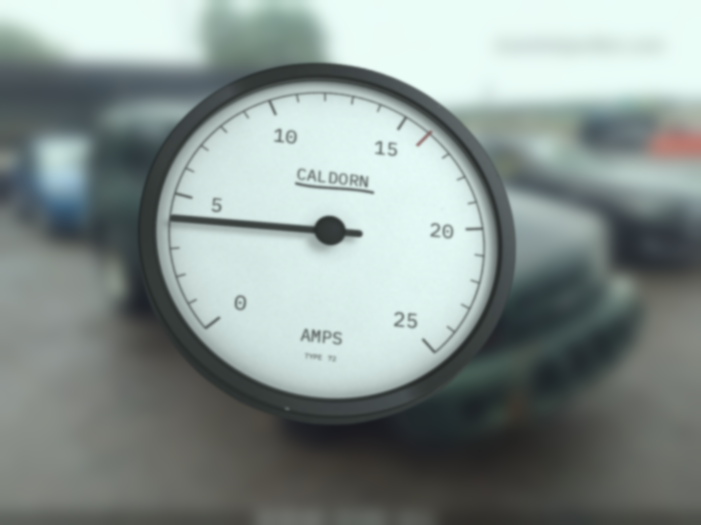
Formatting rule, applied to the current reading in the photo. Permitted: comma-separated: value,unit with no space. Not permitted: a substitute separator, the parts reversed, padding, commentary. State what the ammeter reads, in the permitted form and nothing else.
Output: 4,A
